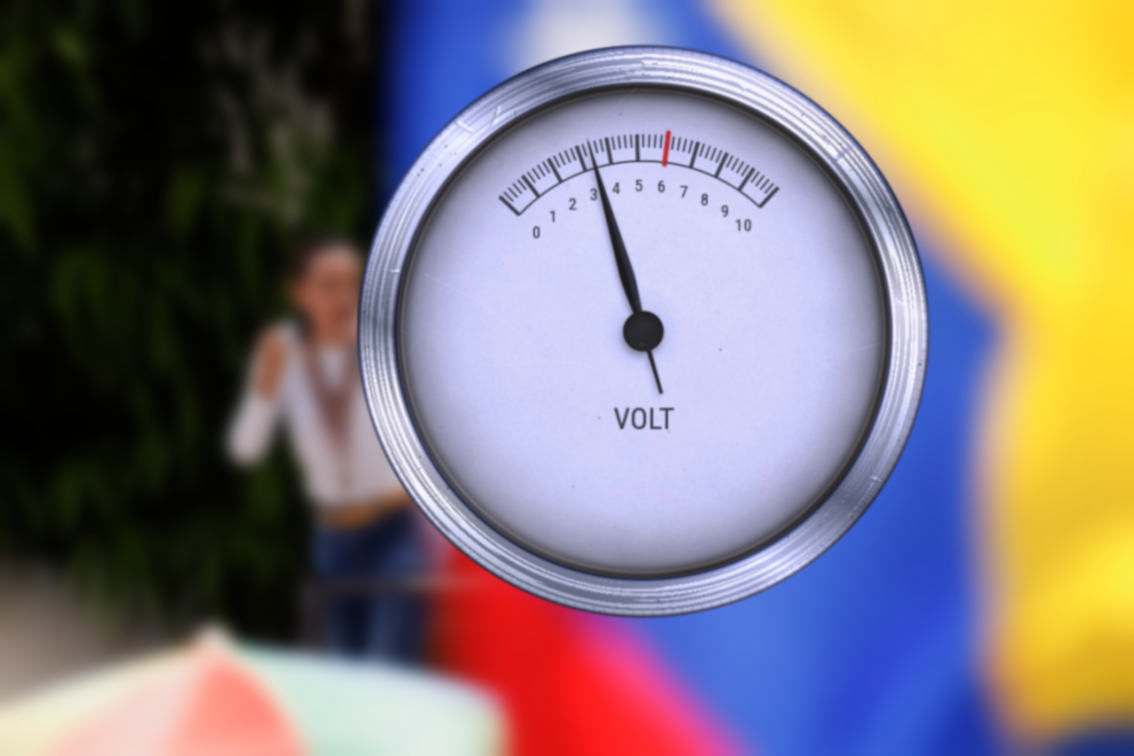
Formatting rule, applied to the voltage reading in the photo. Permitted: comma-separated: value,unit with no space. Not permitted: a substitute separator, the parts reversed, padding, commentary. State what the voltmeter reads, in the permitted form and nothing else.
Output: 3.4,V
